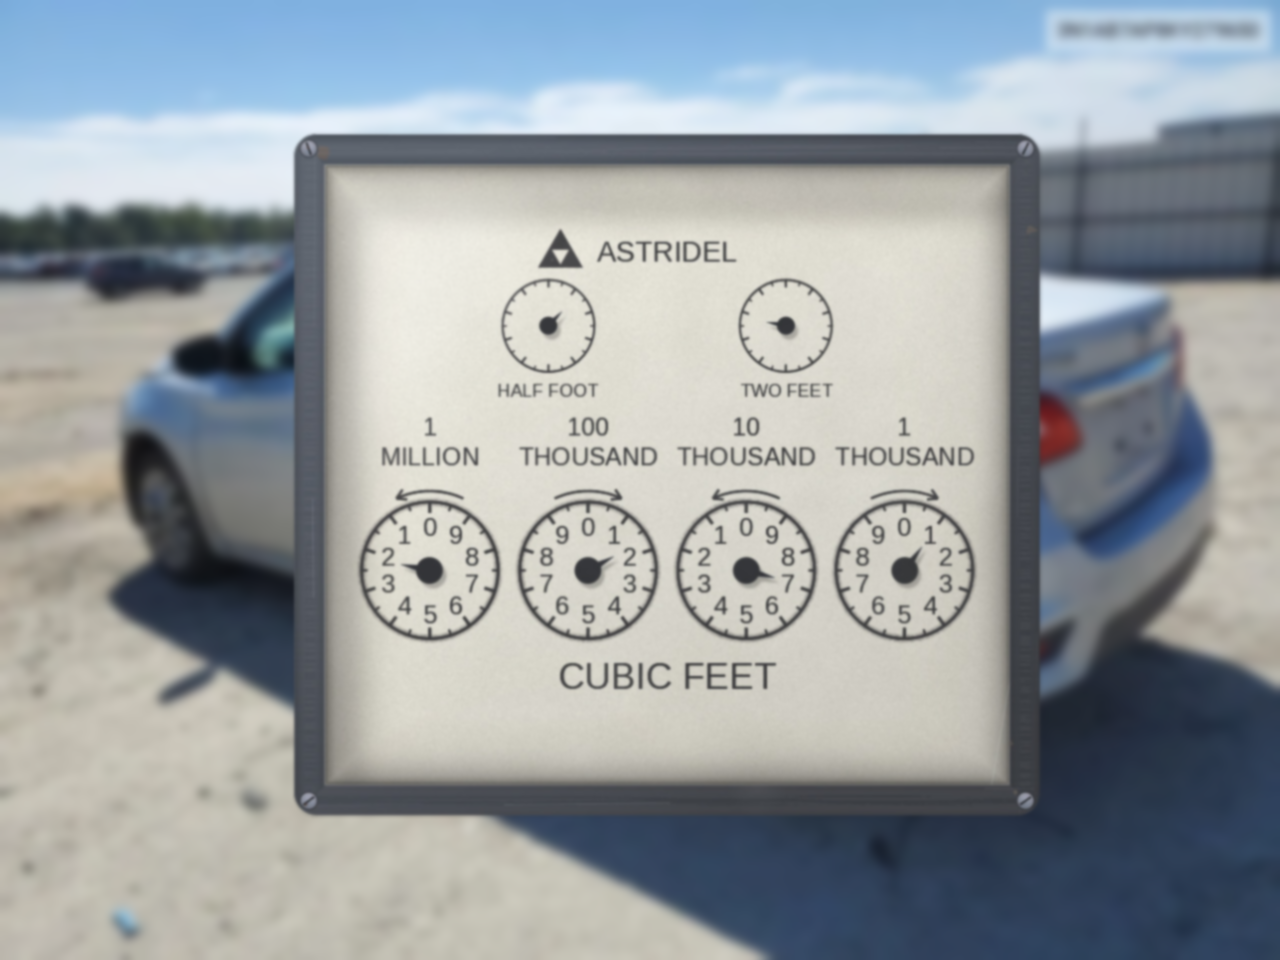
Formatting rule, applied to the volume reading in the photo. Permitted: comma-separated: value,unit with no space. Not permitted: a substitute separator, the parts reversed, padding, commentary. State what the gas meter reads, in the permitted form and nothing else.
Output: 217100,ft³
